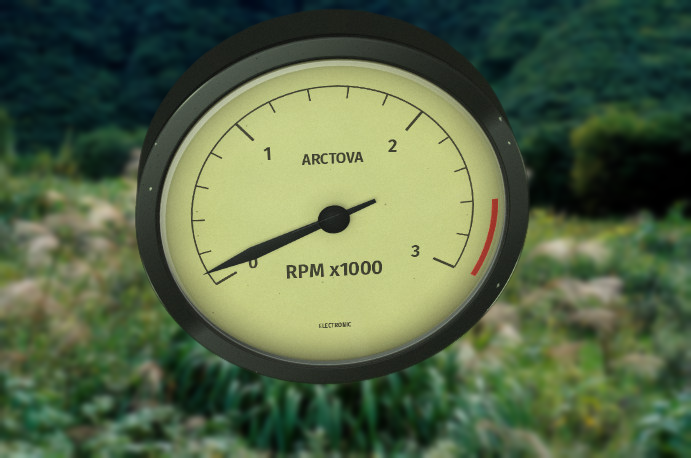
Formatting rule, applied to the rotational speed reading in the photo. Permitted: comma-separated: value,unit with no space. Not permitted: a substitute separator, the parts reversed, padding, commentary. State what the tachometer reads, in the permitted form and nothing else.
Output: 100,rpm
